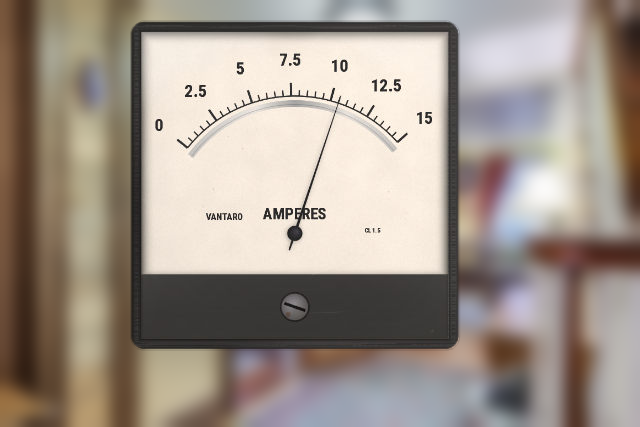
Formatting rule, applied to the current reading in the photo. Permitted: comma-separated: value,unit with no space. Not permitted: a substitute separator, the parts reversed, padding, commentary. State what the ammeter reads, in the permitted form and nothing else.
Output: 10.5,A
